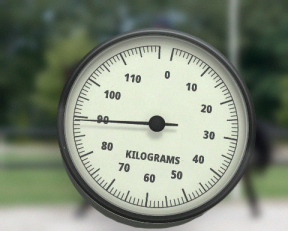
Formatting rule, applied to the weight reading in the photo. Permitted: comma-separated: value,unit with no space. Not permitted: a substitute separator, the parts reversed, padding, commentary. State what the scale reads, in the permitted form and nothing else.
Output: 89,kg
